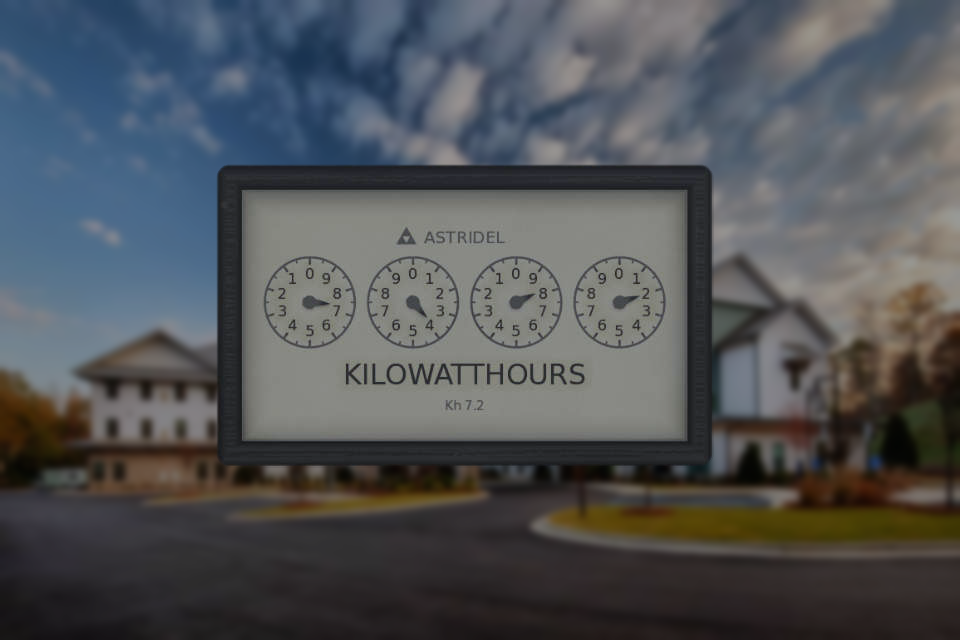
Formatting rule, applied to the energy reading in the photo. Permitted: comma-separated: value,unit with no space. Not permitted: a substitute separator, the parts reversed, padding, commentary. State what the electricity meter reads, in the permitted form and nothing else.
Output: 7382,kWh
